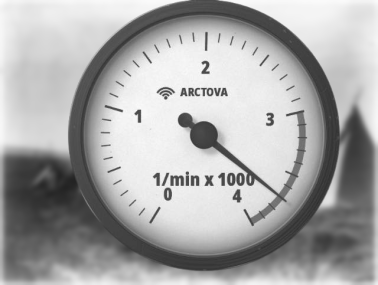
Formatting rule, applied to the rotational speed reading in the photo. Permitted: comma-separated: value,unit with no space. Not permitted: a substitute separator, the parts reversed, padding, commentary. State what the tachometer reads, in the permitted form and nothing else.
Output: 3700,rpm
